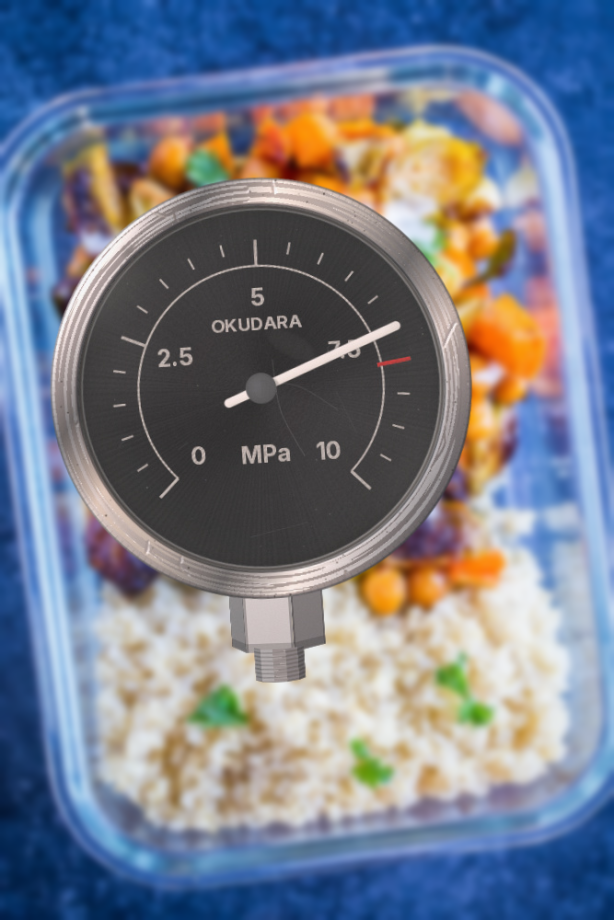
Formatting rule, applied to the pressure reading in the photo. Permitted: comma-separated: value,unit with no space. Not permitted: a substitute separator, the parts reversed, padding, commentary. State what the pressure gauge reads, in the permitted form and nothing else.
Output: 7.5,MPa
